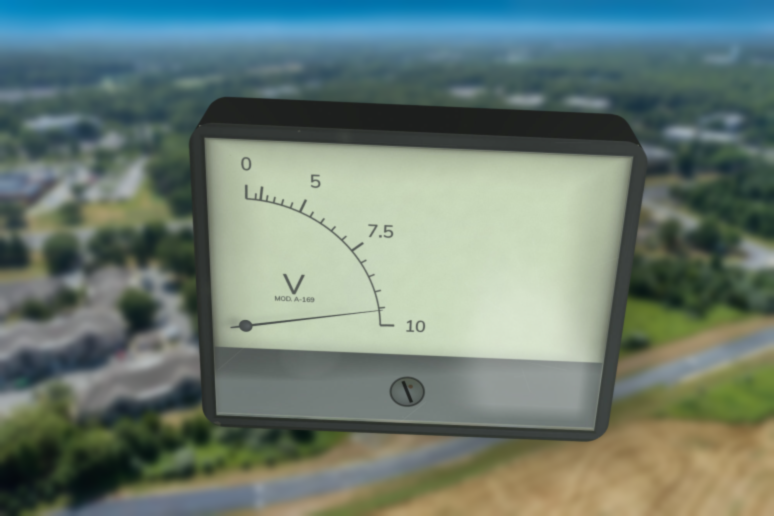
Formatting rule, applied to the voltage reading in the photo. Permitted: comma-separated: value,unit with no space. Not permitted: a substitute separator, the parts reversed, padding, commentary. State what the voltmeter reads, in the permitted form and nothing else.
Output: 9.5,V
